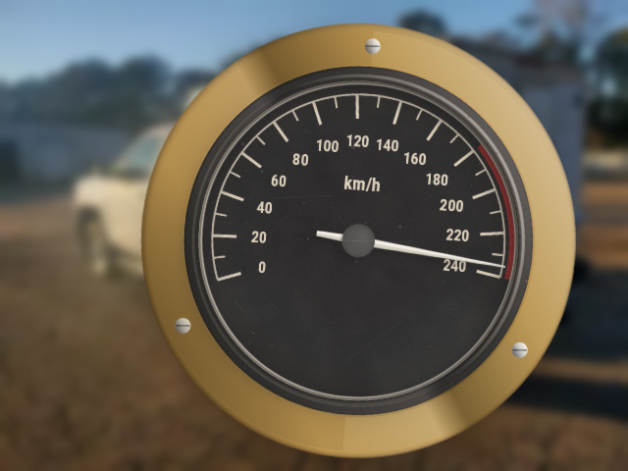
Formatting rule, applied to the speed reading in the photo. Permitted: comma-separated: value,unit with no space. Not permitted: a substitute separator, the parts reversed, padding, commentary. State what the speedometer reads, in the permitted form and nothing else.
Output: 235,km/h
